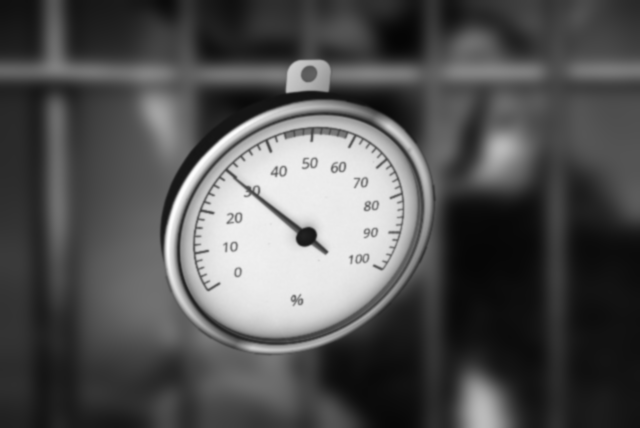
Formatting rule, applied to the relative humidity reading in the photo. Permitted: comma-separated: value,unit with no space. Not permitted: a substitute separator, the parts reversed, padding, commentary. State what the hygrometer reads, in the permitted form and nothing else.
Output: 30,%
